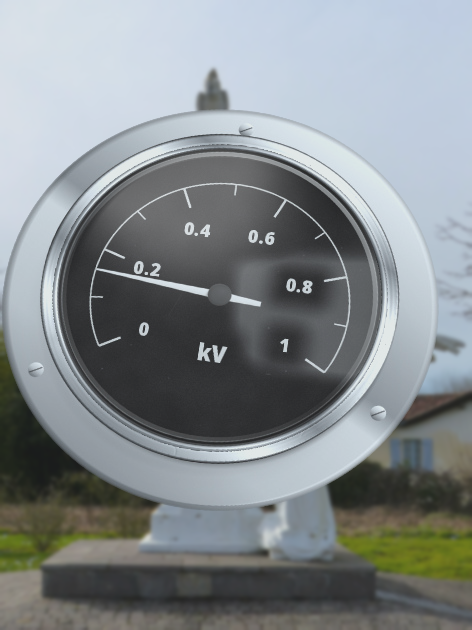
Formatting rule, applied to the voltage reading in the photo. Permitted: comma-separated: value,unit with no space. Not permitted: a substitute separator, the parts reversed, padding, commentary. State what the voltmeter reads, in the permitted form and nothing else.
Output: 0.15,kV
